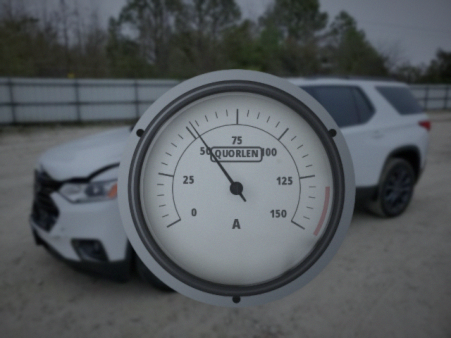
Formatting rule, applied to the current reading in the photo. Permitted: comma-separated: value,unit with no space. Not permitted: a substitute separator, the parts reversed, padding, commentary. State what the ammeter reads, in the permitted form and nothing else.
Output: 52.5,A
